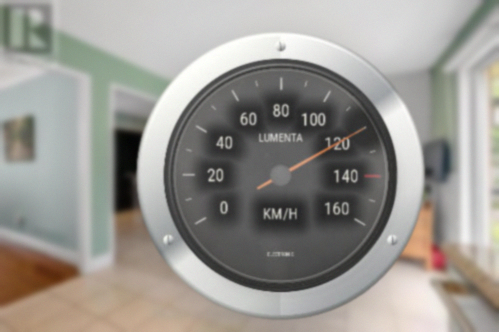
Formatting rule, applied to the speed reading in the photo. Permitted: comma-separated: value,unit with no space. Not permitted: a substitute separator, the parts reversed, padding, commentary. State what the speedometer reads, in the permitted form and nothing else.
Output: 120,km/h
